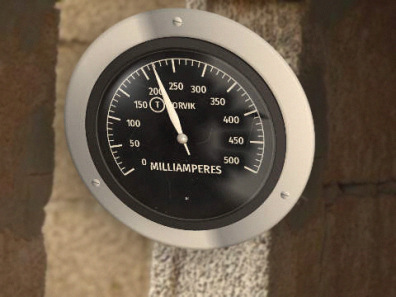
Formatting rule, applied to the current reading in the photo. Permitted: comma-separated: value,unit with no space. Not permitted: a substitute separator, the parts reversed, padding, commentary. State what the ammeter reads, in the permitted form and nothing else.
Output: 220,mA
